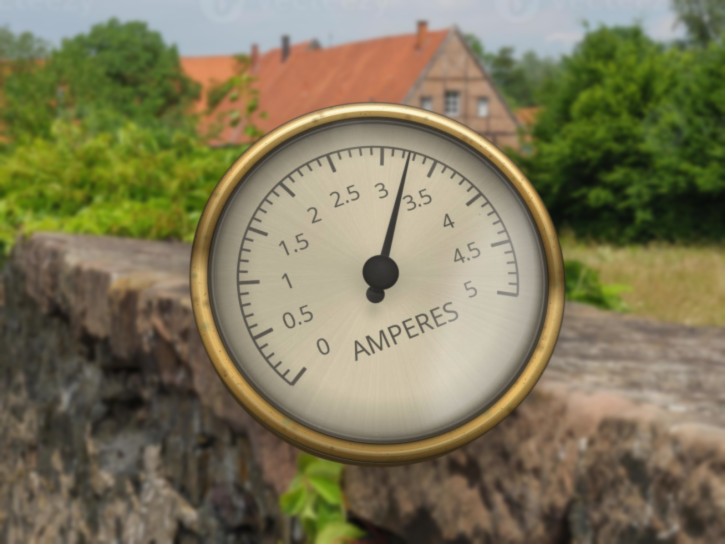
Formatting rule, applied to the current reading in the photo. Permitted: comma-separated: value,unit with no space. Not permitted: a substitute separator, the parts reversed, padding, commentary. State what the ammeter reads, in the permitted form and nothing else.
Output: 3.25,A
